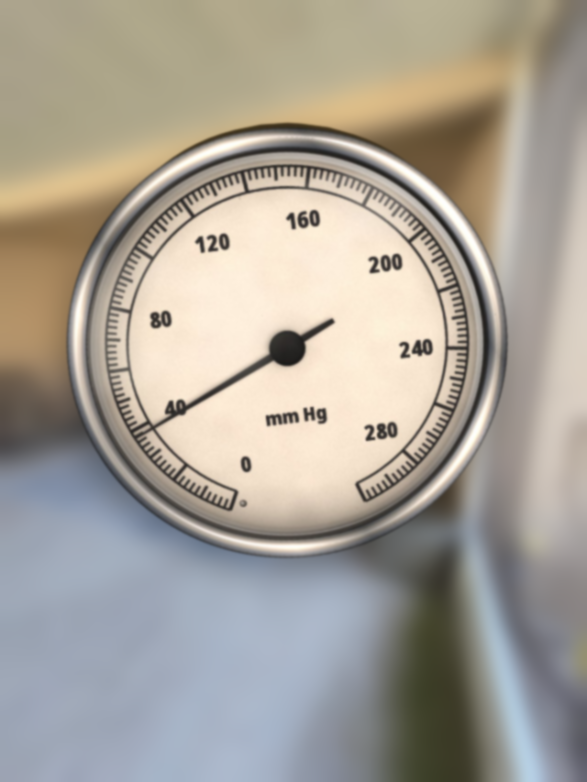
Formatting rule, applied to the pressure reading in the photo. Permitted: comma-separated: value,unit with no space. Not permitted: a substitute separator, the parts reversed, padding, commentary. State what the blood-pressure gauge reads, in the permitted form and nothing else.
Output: 38,mmHg
